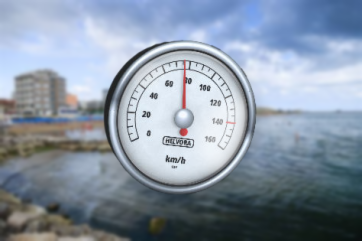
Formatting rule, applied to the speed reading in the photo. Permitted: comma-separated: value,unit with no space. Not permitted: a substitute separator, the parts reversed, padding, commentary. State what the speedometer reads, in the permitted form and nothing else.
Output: 75,km/h
